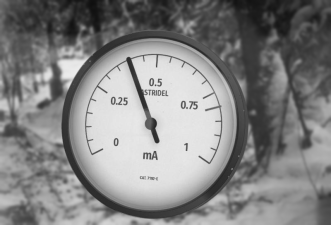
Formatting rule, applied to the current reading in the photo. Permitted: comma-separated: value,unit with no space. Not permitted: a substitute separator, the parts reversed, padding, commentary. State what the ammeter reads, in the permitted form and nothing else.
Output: 0.4,mA
